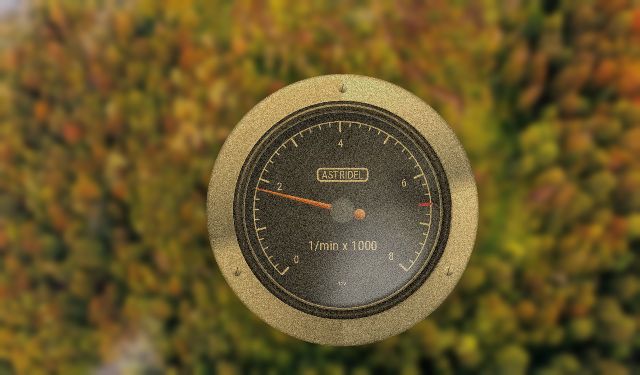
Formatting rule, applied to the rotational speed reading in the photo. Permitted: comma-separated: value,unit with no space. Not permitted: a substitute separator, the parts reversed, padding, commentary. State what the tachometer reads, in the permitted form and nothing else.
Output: 1800,rpm
